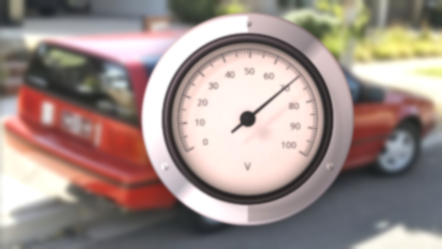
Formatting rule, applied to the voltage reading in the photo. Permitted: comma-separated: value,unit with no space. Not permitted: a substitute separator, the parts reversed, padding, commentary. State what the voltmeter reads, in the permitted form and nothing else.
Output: 70,V
